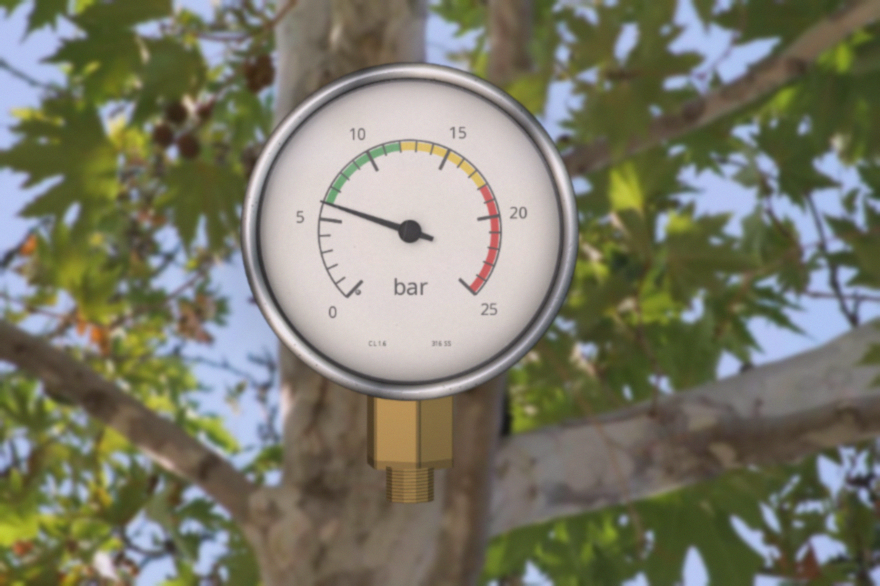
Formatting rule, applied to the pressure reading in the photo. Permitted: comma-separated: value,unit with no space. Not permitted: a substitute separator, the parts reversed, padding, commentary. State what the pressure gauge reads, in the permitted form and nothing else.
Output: 6,bar
